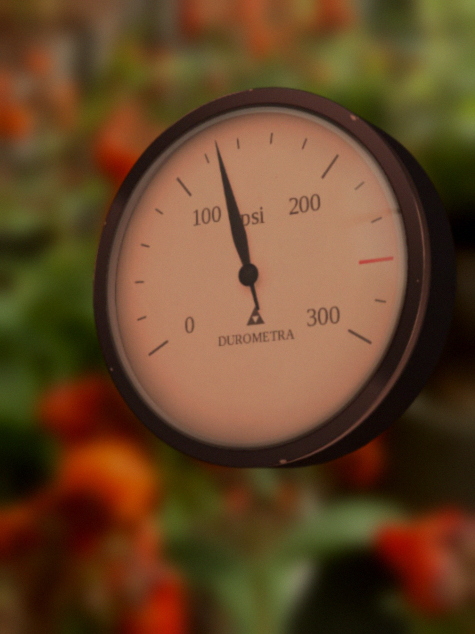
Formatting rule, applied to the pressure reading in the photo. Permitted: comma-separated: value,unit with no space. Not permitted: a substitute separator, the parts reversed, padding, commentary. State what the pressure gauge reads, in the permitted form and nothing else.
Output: 130,psi
